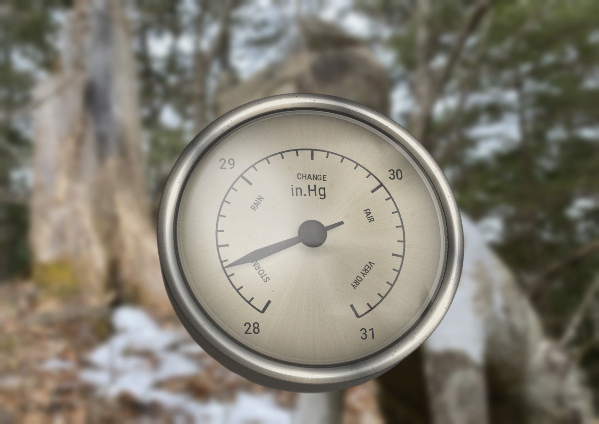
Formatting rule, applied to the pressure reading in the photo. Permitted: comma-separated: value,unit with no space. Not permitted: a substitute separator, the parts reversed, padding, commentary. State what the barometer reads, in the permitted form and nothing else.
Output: 28.35,inHg
